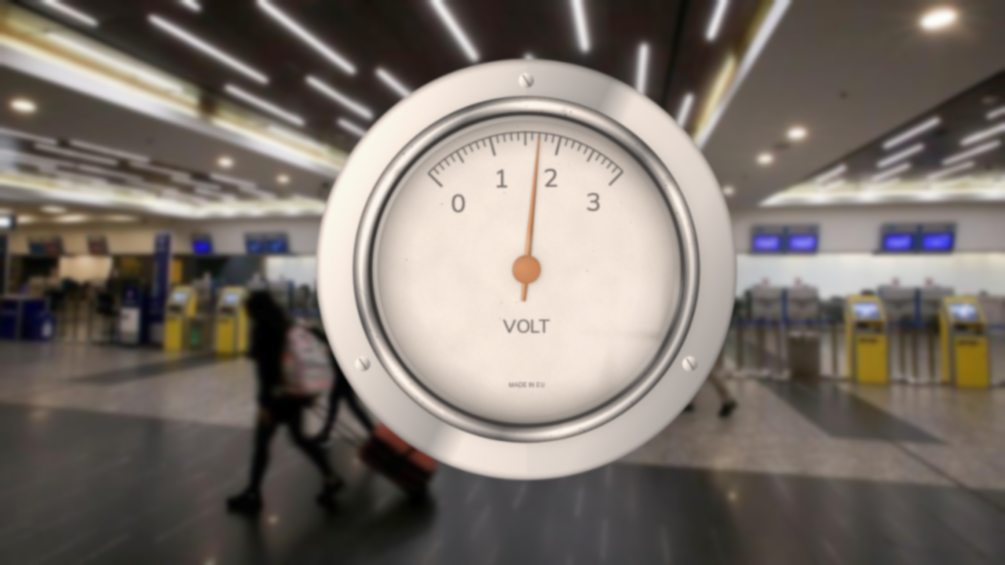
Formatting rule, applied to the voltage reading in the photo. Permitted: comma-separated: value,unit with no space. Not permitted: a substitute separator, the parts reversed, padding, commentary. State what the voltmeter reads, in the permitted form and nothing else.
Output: 1.7,V
